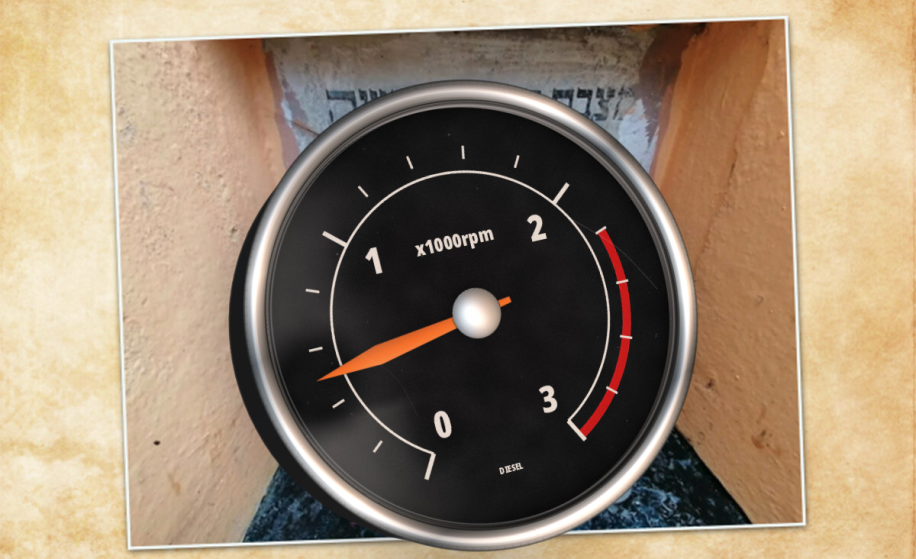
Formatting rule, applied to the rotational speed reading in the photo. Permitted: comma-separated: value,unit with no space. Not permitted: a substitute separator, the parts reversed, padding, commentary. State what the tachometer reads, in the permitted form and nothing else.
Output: 500,rpm
